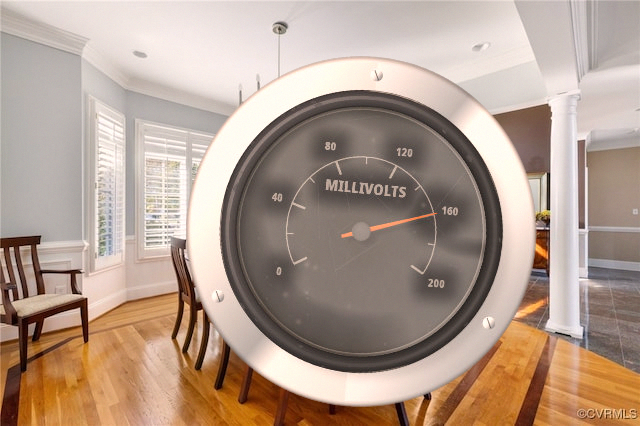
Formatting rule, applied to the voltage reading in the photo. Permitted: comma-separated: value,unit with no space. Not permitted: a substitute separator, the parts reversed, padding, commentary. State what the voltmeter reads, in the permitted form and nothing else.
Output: 160,mV
